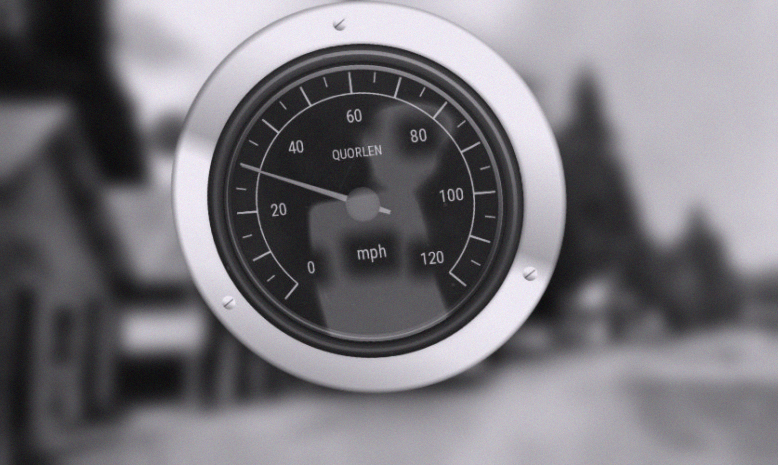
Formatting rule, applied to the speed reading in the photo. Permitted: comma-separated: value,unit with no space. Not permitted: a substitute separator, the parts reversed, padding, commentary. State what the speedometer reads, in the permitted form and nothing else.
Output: 30,mph
